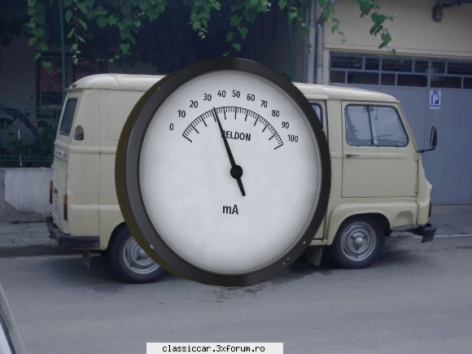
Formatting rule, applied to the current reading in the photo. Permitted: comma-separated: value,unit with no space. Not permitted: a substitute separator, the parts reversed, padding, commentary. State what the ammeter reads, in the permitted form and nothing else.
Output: 30,mA
